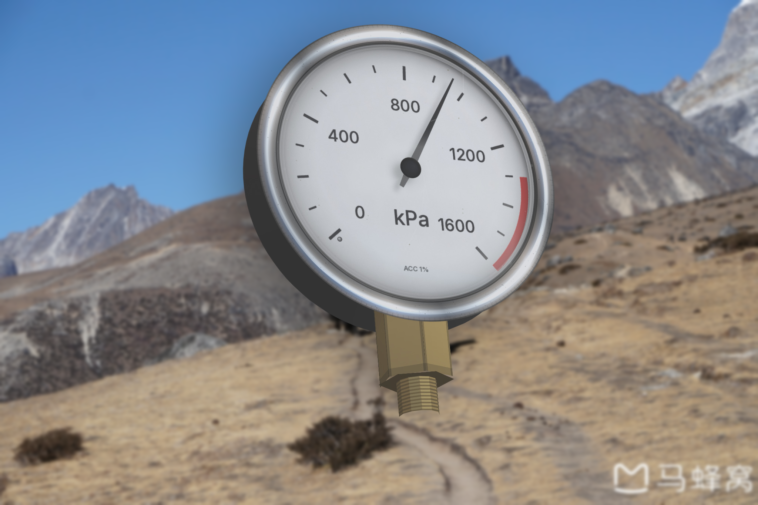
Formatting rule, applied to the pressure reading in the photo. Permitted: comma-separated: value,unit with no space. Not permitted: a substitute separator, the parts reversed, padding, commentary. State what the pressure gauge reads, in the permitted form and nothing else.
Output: 950,kPa
